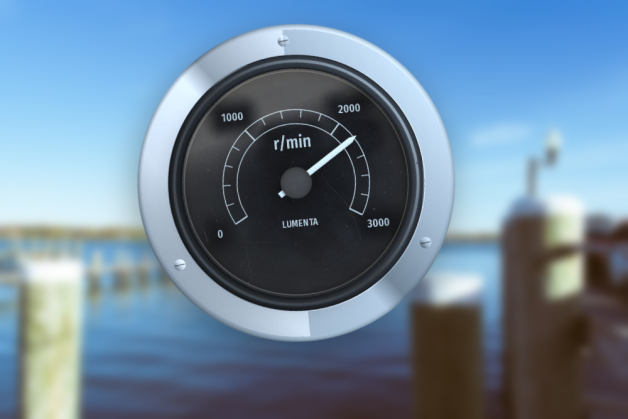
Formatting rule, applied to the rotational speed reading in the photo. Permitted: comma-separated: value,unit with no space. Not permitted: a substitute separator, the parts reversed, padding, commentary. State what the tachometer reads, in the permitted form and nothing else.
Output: 2200,rpm
